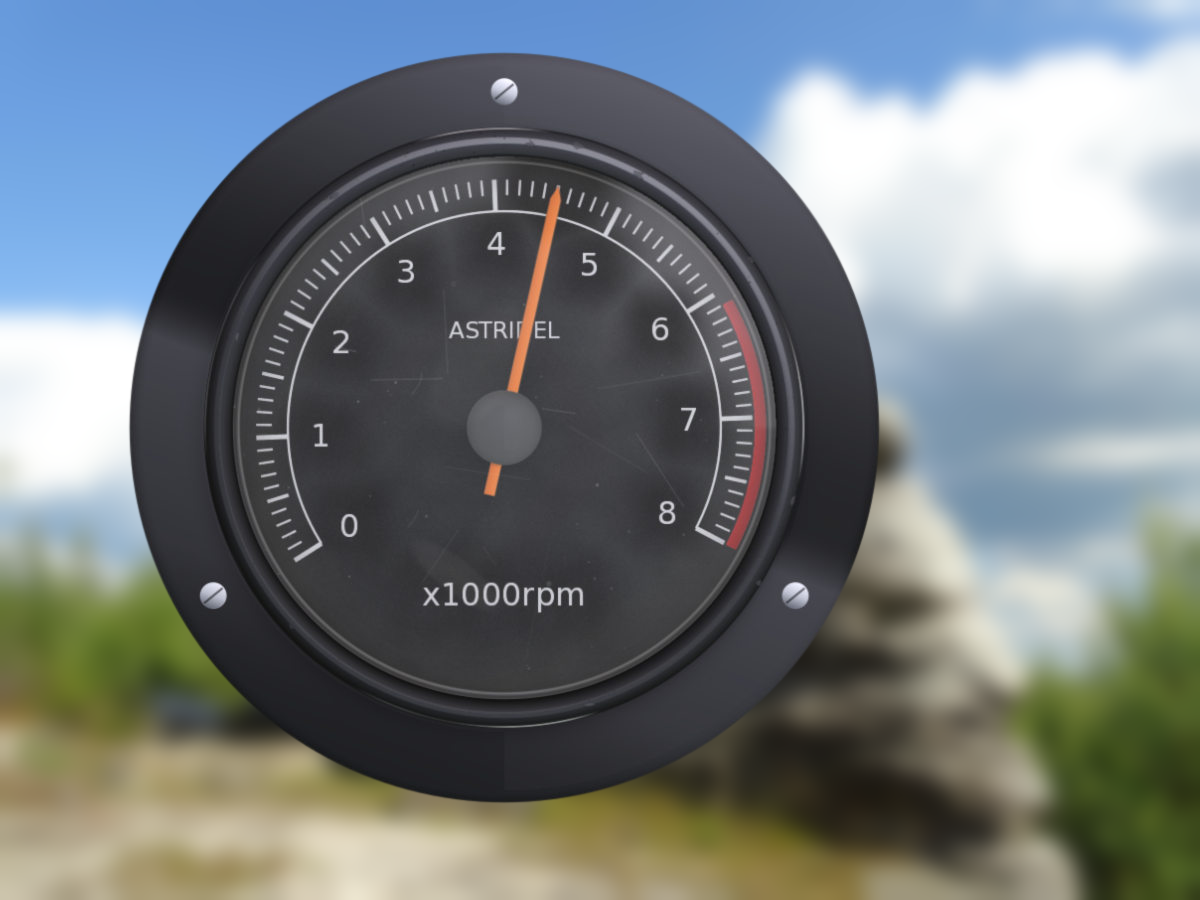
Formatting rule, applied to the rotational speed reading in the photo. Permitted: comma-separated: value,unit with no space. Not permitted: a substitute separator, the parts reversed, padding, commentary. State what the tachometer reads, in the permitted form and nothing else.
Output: 4500,rpm
